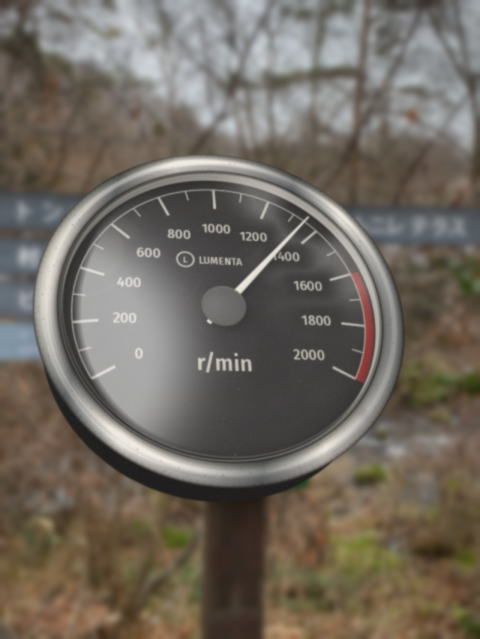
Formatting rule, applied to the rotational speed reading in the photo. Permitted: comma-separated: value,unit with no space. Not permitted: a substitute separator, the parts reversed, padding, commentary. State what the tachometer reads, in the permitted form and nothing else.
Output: 1350,rpm
